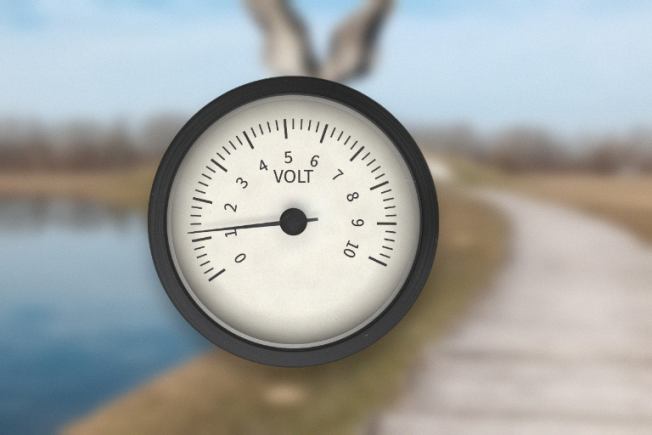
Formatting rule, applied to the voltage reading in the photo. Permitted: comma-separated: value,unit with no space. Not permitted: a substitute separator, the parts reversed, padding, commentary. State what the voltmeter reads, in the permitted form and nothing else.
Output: 1.2,V
